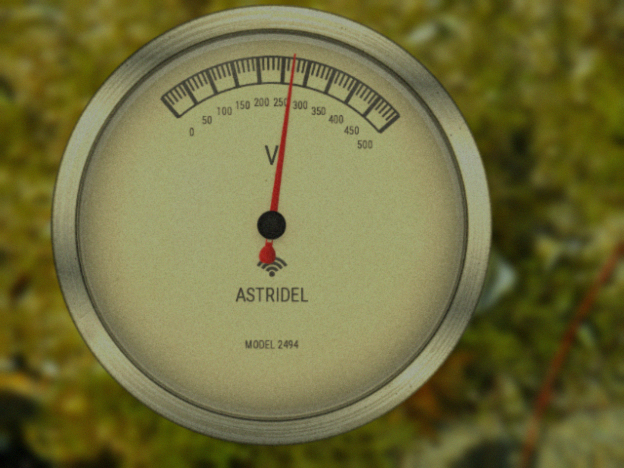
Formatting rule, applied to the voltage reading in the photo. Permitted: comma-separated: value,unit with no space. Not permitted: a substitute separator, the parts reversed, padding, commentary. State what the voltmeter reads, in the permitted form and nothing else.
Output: 270,V
